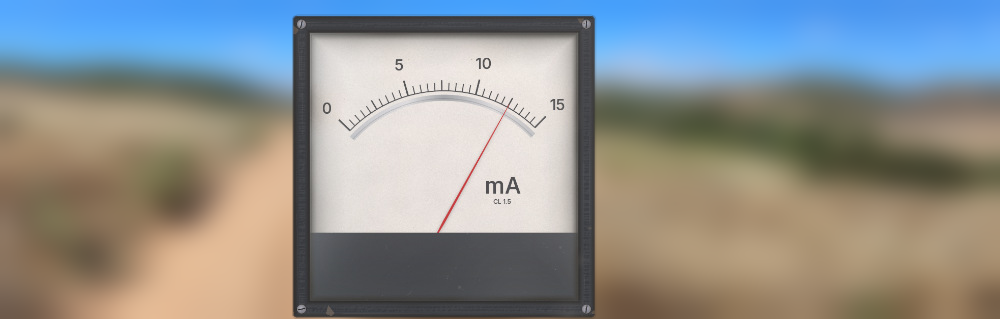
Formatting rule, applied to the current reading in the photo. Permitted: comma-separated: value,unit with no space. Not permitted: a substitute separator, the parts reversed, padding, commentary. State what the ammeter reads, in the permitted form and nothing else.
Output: 12.5,mA
